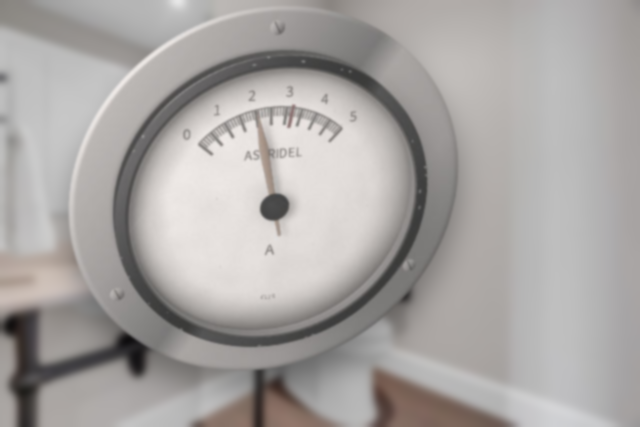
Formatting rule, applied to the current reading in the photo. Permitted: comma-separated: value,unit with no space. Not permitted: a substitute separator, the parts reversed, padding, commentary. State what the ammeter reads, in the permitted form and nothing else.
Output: 2,A
